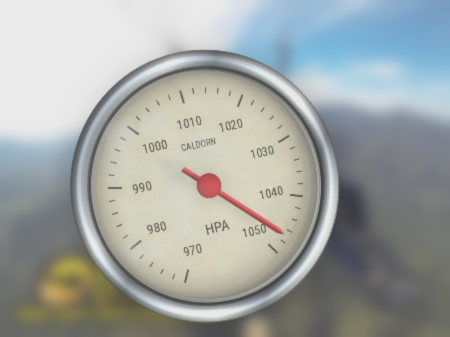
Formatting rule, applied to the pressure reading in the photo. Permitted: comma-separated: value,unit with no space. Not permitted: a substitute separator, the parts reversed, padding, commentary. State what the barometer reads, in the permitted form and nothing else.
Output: 1047,hPa
